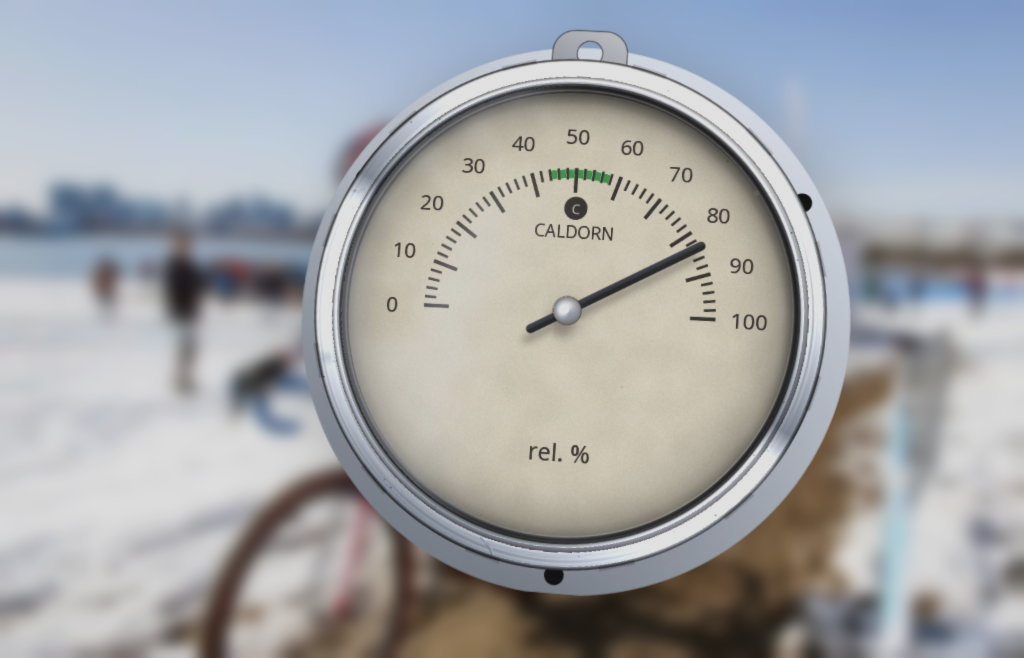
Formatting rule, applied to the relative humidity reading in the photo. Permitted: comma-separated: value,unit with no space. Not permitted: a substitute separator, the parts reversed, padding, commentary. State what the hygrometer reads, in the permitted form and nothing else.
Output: 84,%
